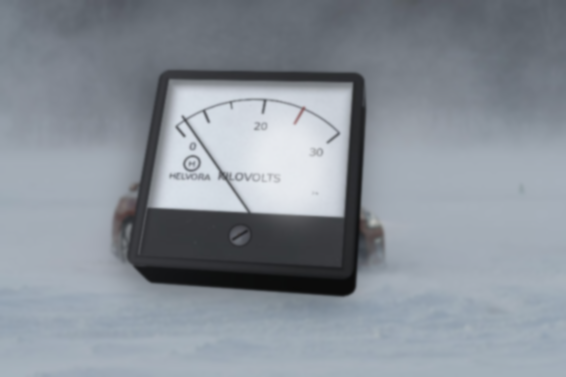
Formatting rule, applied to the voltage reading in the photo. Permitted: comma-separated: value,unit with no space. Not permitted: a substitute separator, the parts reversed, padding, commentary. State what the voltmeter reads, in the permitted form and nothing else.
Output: 5,kV
